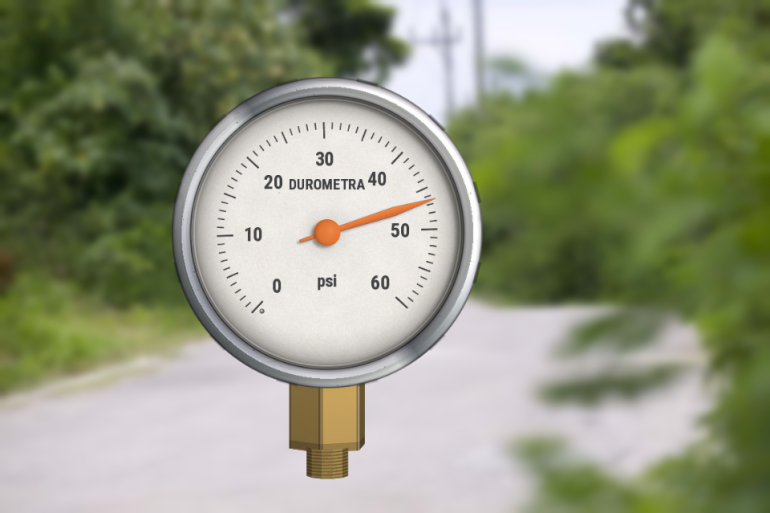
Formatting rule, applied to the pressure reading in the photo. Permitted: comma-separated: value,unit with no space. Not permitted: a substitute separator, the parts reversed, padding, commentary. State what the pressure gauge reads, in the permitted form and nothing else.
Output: 46.5,psi
